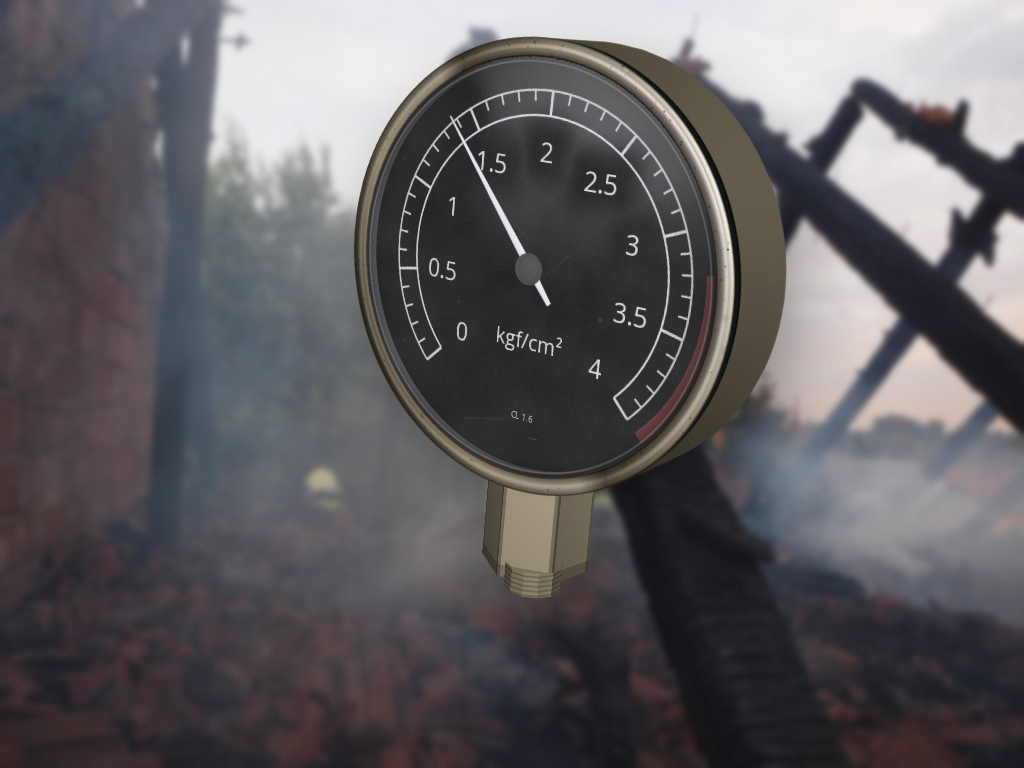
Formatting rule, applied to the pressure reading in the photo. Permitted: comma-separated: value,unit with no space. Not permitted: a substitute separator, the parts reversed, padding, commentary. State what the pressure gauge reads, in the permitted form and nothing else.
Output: 1.4,kg/cm²
